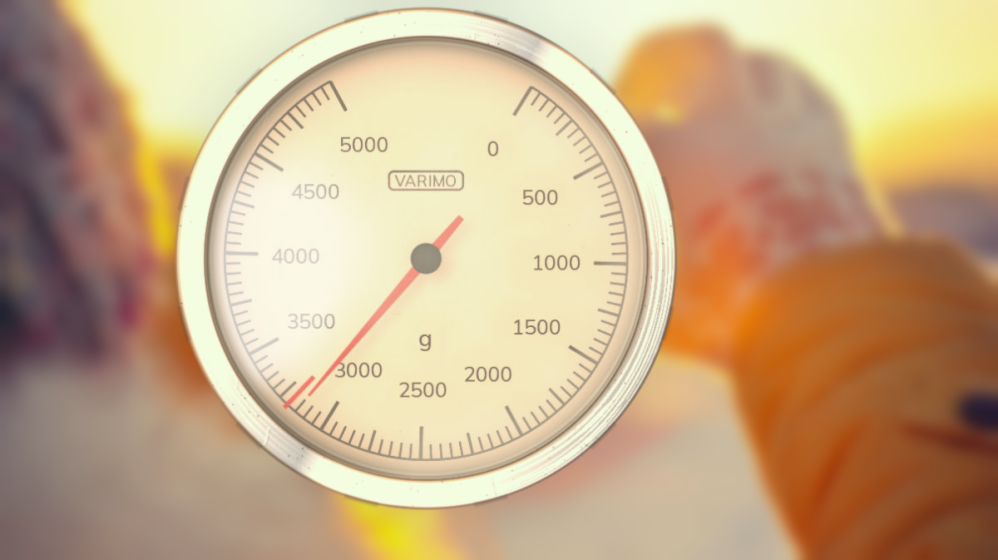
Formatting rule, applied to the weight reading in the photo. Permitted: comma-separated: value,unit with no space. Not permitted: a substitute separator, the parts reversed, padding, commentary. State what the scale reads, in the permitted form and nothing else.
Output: 3150,g
